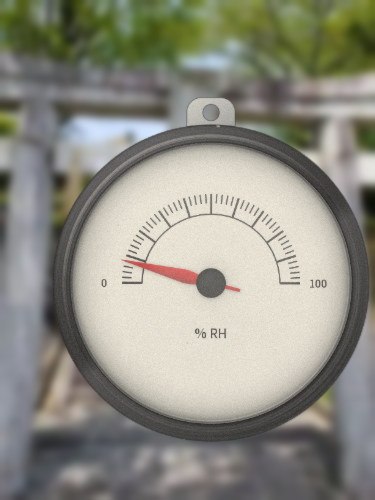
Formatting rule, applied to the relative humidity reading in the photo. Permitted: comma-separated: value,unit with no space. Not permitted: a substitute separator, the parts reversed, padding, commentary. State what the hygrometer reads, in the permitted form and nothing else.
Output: 8,%
